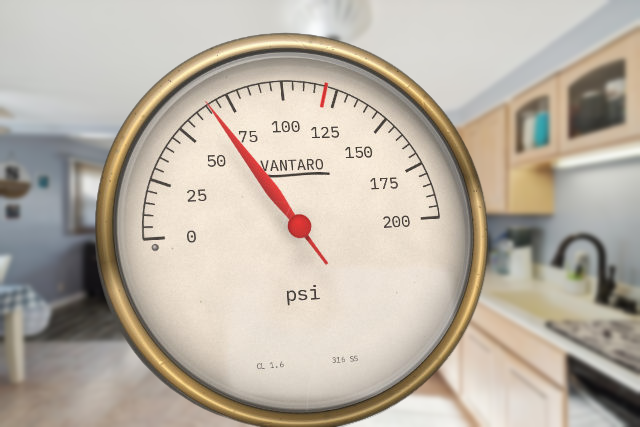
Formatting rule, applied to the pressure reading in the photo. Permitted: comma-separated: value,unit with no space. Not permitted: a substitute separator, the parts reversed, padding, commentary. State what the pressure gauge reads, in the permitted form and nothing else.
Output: 65,psi
